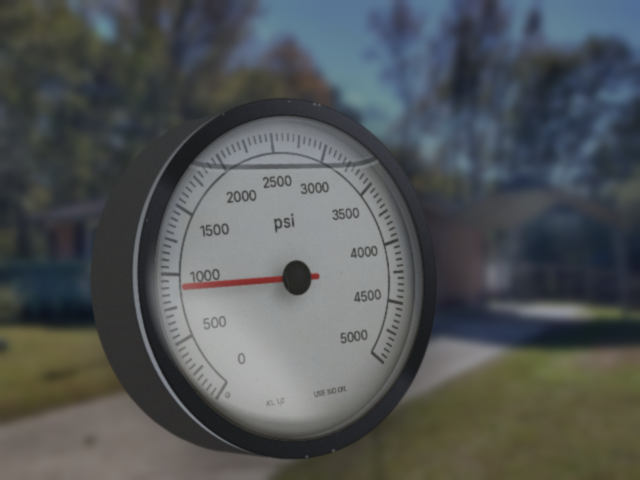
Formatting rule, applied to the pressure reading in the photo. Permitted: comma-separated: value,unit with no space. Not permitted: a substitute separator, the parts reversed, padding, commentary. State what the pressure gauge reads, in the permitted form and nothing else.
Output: 900,psi
